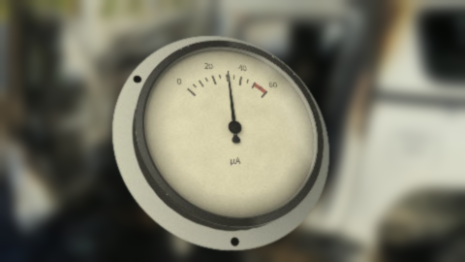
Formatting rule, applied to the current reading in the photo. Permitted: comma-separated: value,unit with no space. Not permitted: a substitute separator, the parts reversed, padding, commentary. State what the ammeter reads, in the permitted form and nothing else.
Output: 30,µA
